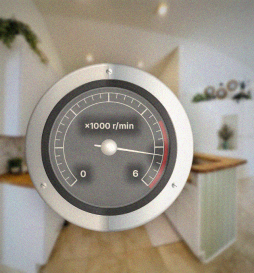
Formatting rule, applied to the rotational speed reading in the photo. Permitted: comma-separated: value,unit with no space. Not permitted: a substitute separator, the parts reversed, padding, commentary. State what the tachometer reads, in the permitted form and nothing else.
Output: 5200,rpm
